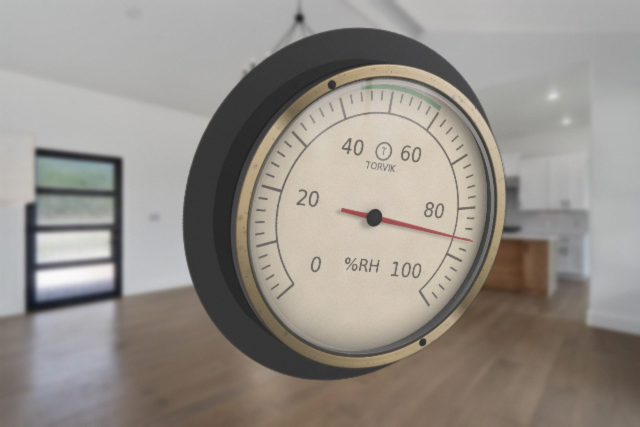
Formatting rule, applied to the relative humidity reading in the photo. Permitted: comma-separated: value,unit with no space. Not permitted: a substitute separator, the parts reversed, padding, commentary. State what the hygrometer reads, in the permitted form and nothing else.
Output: 86,%
